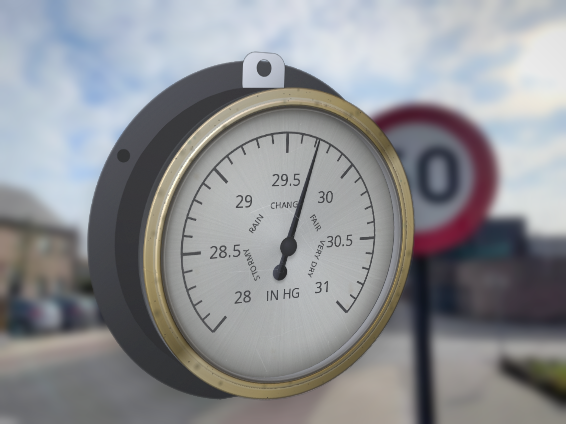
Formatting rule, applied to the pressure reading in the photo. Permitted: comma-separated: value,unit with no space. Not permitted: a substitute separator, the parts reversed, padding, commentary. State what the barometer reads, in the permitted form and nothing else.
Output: 29.7,inHg
